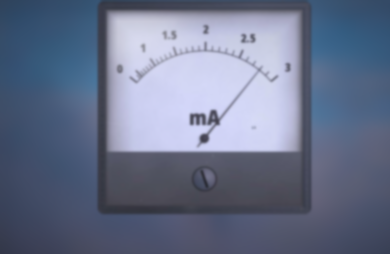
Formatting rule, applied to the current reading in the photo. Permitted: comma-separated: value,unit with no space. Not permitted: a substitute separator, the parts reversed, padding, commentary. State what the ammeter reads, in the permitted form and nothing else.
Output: 2.8,mA
